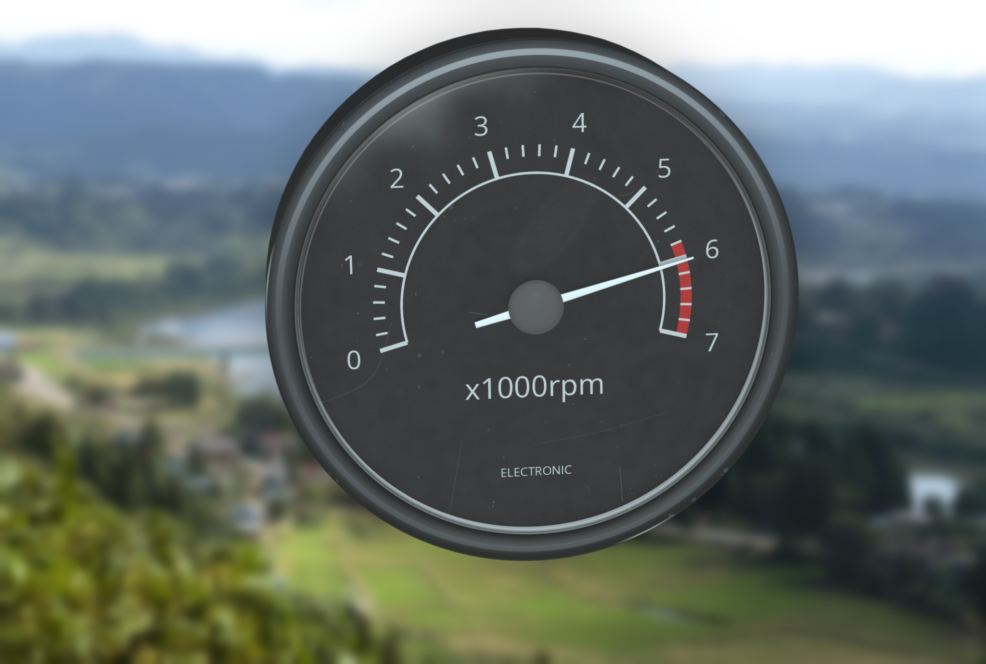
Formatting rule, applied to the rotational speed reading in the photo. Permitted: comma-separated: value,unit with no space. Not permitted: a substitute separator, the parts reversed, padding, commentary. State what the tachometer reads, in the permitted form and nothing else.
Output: 6000,rpm
